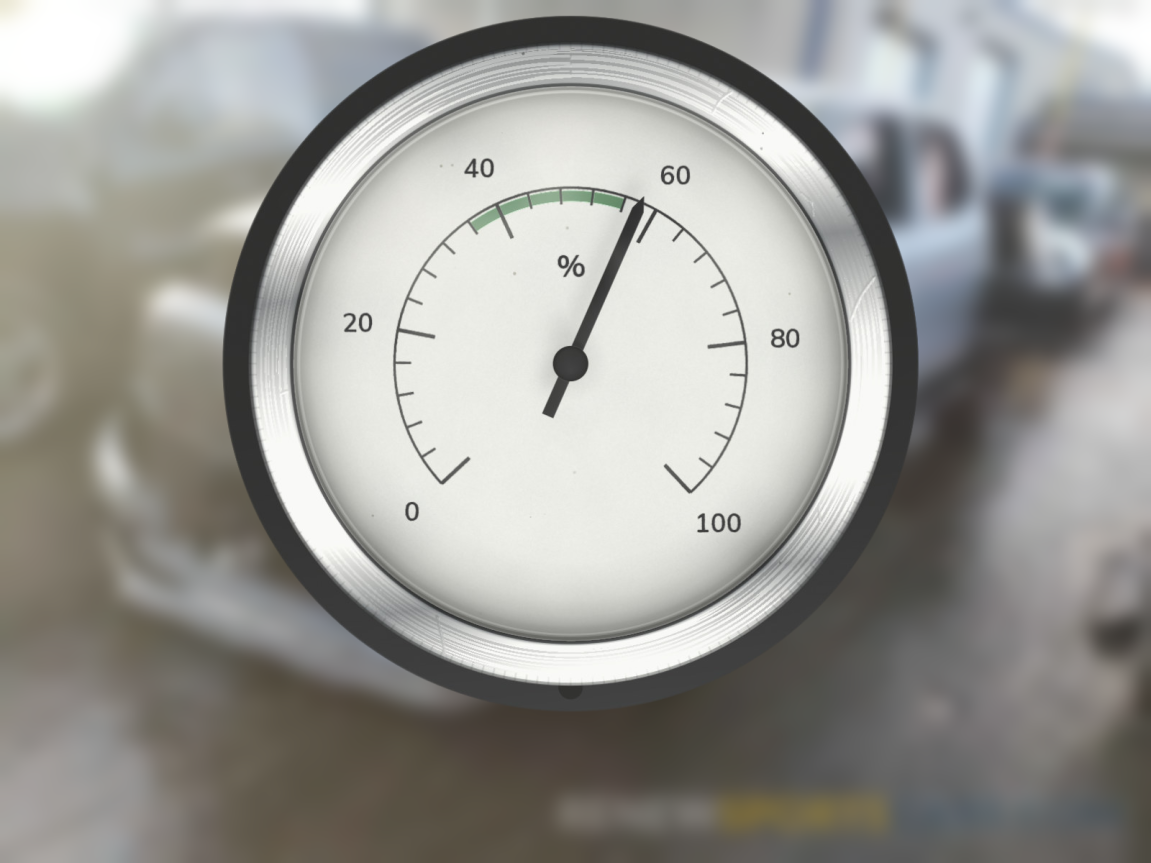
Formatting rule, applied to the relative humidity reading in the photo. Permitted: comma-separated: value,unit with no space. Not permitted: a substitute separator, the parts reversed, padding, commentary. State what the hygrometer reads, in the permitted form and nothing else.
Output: 58,%
